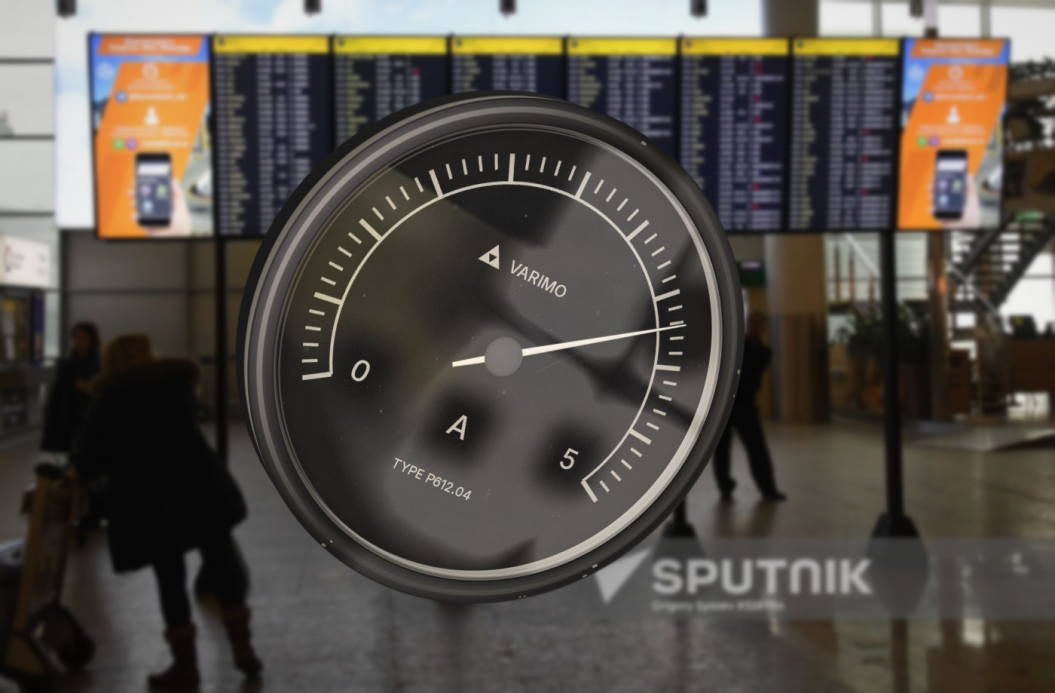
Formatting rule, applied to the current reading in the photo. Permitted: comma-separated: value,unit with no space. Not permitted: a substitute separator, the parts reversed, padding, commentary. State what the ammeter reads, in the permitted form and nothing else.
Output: 3.7,A
